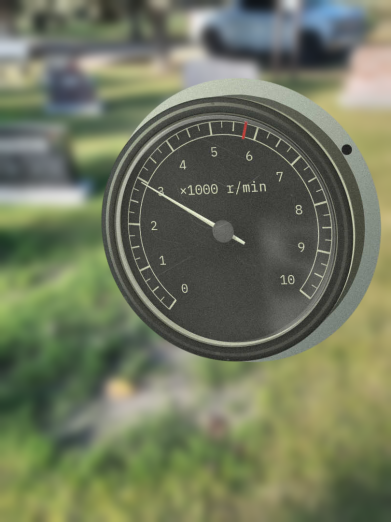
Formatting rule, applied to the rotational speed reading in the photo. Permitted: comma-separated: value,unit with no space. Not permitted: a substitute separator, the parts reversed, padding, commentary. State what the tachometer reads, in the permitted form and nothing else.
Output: 3000,rpm
